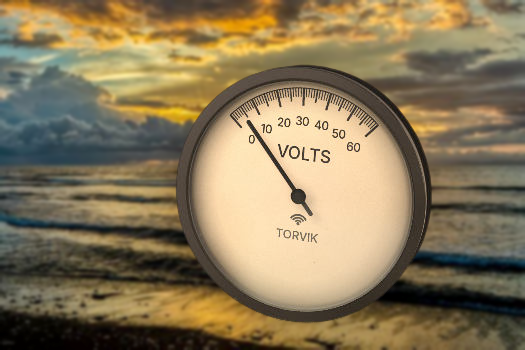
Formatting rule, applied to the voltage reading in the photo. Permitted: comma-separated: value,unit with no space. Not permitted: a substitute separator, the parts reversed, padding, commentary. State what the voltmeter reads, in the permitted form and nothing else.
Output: 5,V
